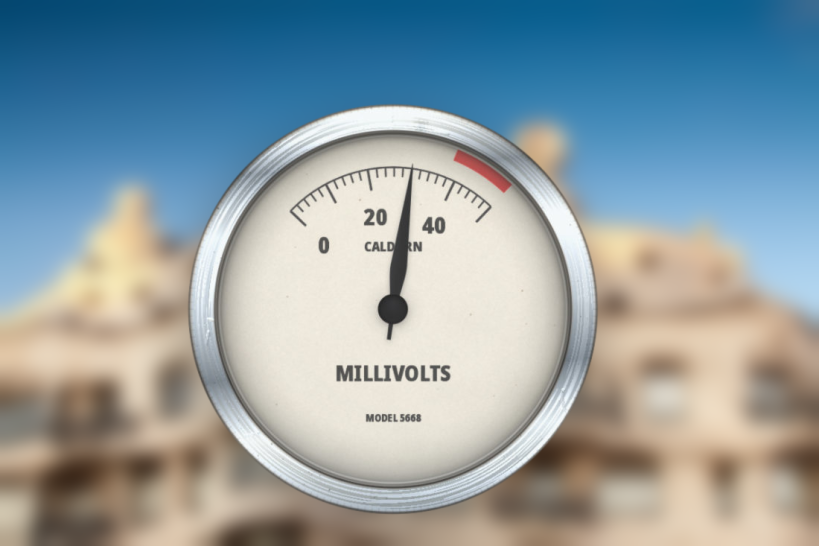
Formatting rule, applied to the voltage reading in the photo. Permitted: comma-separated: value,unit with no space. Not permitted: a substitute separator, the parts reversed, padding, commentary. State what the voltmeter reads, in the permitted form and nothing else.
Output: 30,mV
